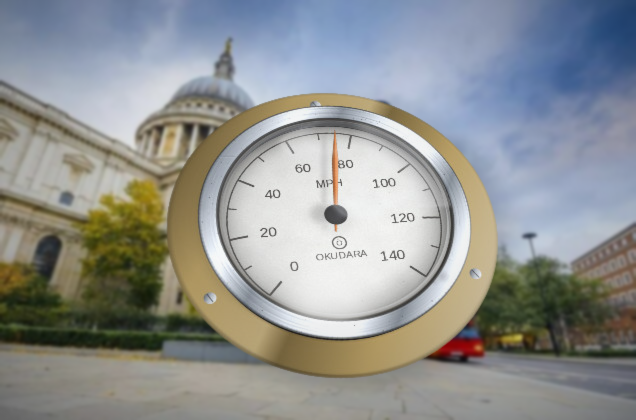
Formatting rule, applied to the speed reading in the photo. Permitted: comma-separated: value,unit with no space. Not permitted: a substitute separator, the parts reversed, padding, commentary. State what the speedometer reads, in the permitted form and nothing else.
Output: 75,mph
